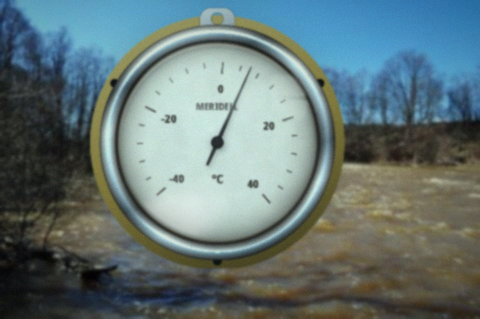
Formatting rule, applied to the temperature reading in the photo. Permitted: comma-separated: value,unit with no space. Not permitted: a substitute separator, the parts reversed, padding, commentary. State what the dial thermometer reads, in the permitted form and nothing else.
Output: 6,°C
